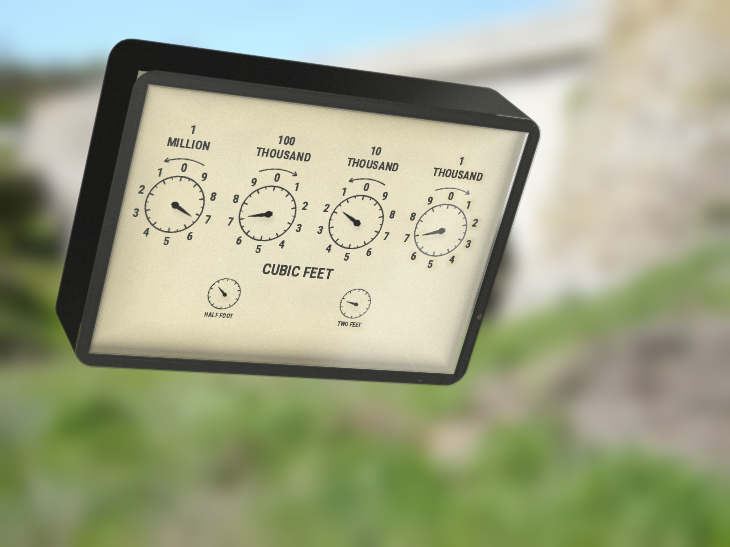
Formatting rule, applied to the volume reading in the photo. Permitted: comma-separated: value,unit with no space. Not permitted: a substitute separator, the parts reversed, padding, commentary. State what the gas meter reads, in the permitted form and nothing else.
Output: 671700,ft³
